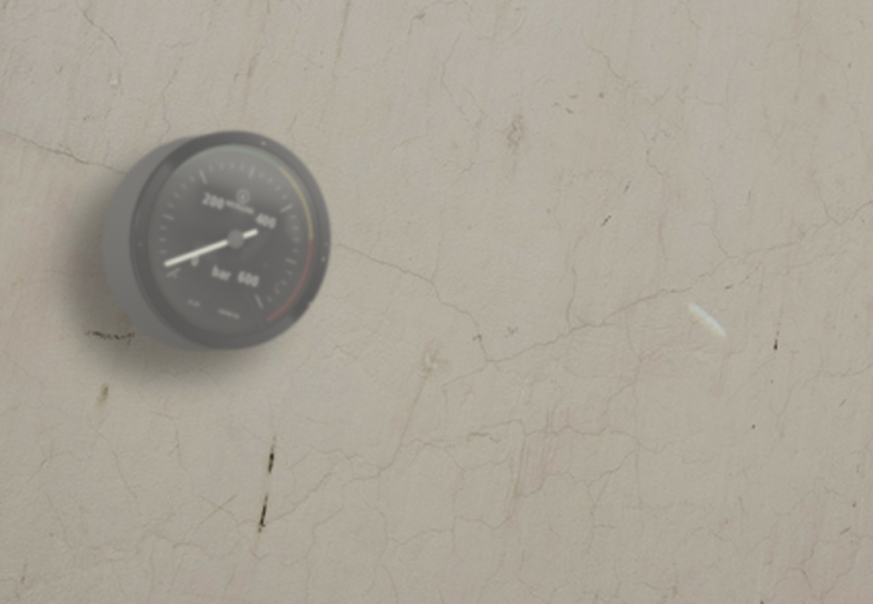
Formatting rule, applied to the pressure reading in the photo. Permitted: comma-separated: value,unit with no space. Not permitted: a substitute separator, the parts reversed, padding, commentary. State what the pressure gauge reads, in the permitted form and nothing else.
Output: 20,bar
